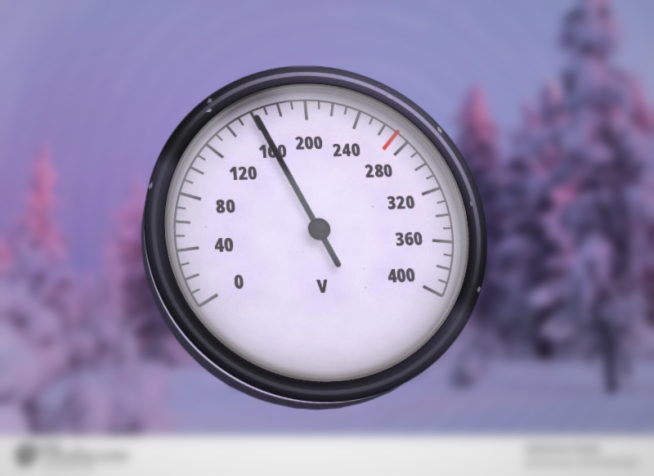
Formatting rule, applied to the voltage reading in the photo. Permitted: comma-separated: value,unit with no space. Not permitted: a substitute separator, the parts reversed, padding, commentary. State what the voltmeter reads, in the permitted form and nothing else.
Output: 160,V
